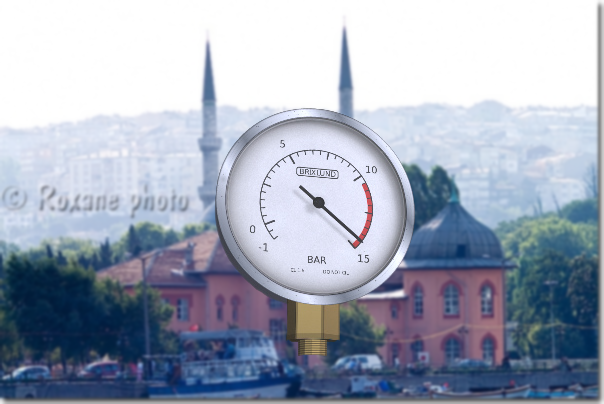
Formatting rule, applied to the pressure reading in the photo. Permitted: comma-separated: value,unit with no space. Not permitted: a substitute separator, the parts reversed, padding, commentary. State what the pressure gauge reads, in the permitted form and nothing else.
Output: 14.5,bar
